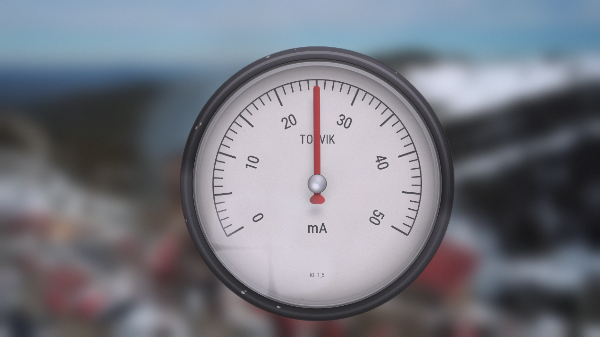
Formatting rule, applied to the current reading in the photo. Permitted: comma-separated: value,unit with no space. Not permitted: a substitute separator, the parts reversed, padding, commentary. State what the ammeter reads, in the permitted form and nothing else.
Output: 25,mA
